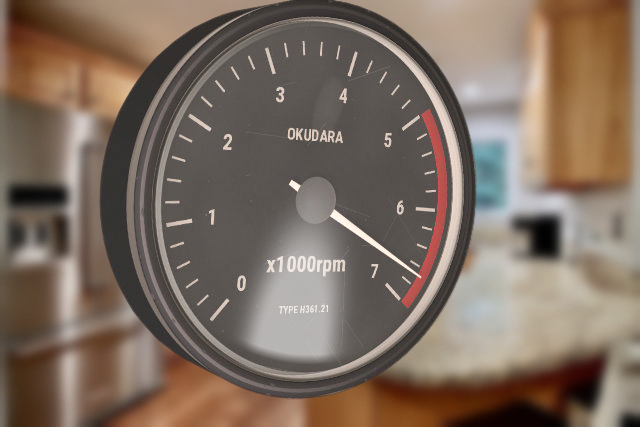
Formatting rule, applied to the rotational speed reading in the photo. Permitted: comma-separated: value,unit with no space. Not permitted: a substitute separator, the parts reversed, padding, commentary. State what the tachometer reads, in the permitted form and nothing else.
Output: 6700,rpm
